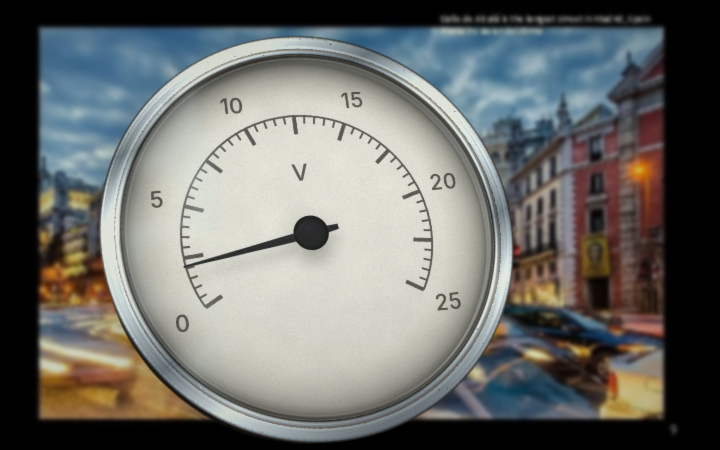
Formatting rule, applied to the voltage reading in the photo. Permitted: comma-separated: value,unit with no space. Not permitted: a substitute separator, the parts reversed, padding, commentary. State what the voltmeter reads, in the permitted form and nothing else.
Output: 2,V
